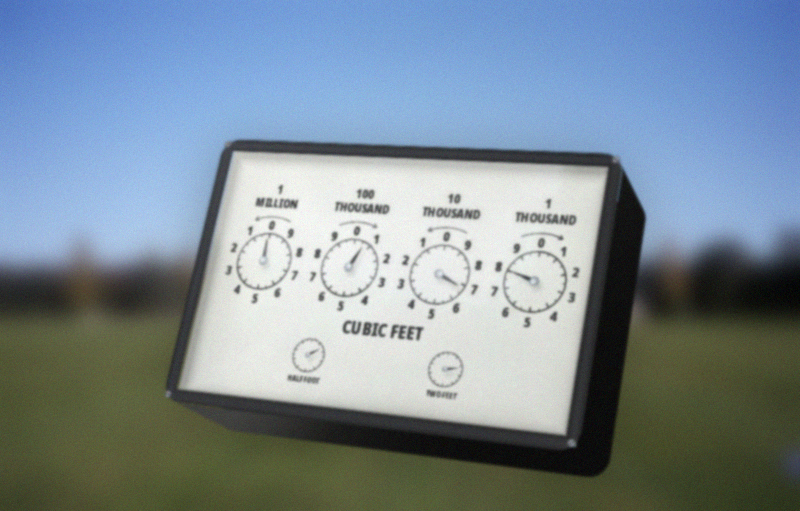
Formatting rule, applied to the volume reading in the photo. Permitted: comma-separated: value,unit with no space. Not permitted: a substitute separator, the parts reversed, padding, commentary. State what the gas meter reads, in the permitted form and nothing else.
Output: 6800,ft³
